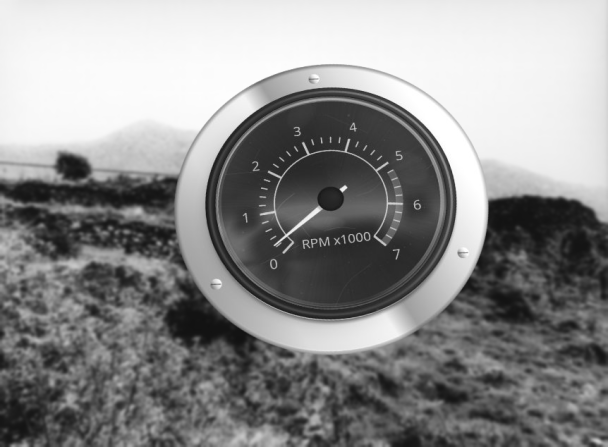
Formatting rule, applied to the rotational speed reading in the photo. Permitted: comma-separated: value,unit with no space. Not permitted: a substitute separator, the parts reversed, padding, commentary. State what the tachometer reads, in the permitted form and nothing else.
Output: 200,rpm
